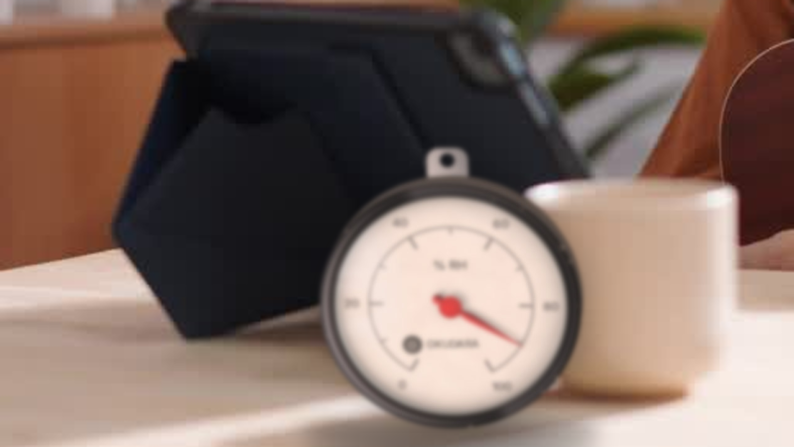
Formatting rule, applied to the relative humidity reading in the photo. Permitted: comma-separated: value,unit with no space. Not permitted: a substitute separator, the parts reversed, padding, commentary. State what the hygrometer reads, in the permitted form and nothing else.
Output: 90,%
